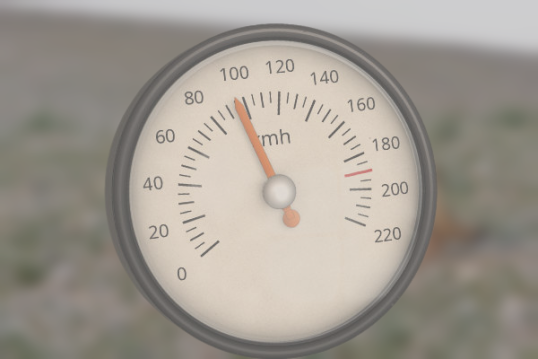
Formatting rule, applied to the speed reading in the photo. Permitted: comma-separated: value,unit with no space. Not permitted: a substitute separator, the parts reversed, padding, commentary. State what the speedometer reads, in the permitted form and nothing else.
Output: 95,km/h
